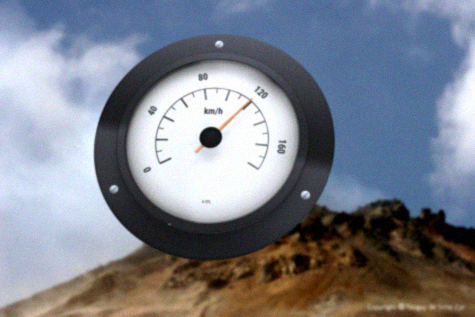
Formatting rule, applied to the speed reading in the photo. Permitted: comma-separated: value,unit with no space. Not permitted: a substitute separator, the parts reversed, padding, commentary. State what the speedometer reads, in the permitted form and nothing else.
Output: 120,km/h
